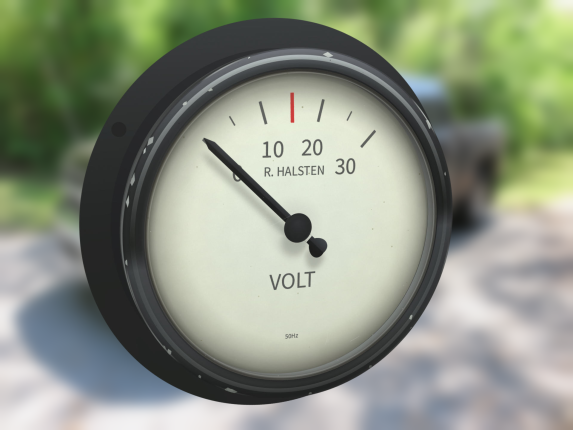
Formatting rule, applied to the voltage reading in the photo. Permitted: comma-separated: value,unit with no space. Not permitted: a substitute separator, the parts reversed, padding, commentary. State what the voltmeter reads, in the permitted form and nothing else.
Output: 0,V
